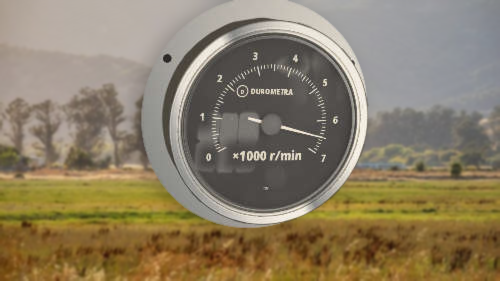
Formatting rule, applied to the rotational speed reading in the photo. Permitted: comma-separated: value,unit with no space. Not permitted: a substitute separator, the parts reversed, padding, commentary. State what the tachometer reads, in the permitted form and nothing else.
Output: 6500,rpm
